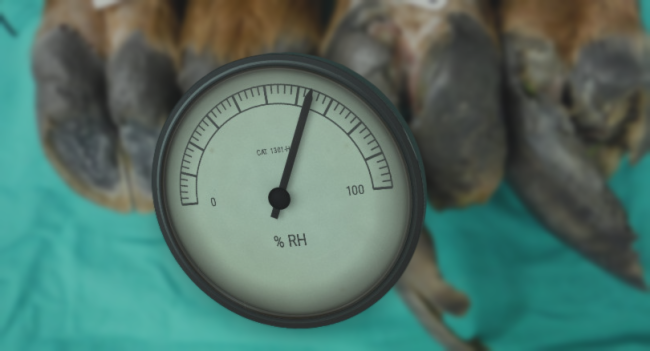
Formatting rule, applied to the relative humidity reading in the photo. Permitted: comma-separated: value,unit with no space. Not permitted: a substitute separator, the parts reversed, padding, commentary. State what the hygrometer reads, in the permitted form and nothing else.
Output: 64,%
